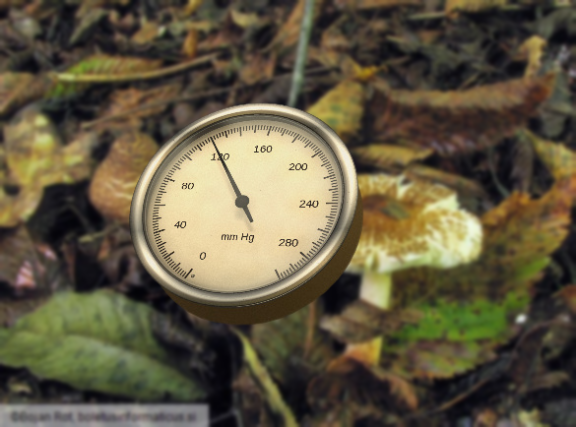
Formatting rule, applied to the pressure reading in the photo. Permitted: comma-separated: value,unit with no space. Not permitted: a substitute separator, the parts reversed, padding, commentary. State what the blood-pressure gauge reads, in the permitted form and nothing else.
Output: 120,mmHg
